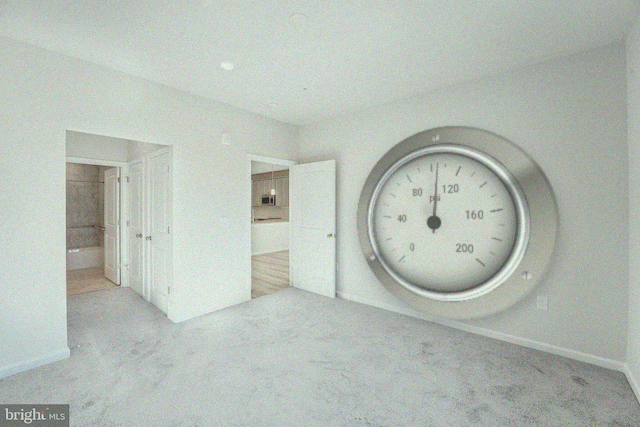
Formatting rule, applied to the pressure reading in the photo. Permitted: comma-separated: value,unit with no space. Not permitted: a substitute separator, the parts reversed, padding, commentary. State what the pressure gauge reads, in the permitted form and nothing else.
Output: 105,psi
